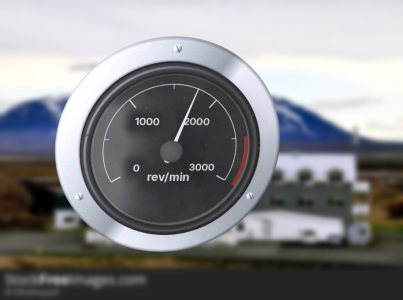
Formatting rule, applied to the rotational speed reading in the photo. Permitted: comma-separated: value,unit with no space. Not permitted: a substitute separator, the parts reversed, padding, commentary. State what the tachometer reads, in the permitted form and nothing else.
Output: 1750,rpm
